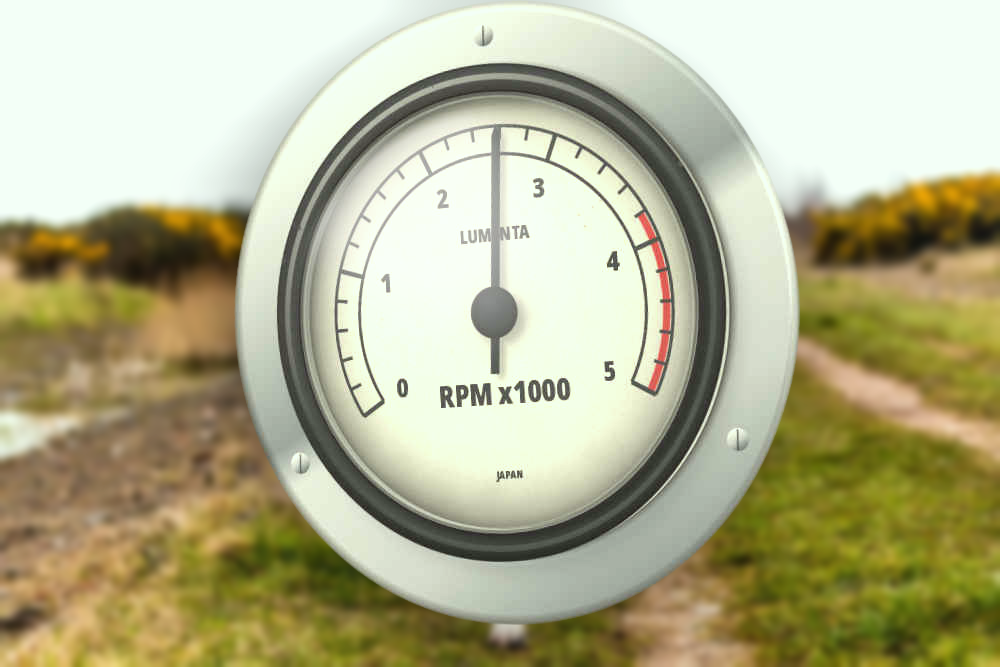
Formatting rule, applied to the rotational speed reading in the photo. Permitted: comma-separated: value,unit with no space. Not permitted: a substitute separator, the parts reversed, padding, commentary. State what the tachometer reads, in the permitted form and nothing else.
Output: 2600,rpm
